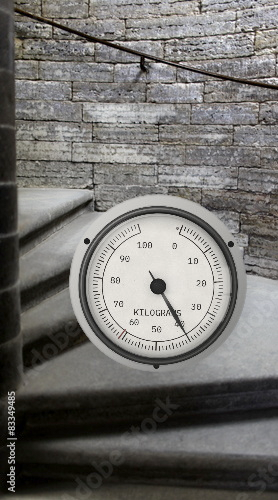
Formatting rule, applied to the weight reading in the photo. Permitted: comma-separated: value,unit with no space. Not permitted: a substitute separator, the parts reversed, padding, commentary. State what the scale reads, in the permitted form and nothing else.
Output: 40,kg
